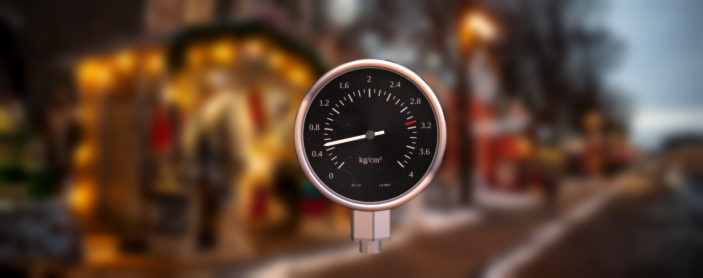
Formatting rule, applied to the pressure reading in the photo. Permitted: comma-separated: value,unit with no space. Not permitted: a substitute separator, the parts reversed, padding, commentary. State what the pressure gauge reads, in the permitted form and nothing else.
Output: 0.5,kg/cm²
